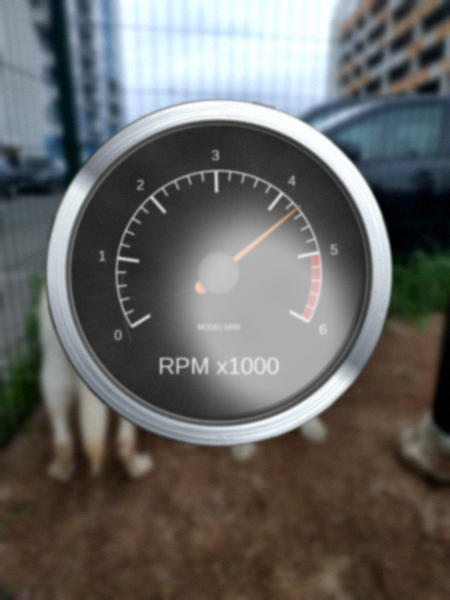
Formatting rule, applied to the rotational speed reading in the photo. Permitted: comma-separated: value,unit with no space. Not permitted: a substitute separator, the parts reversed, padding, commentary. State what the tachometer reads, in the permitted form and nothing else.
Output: 4300,rpm
